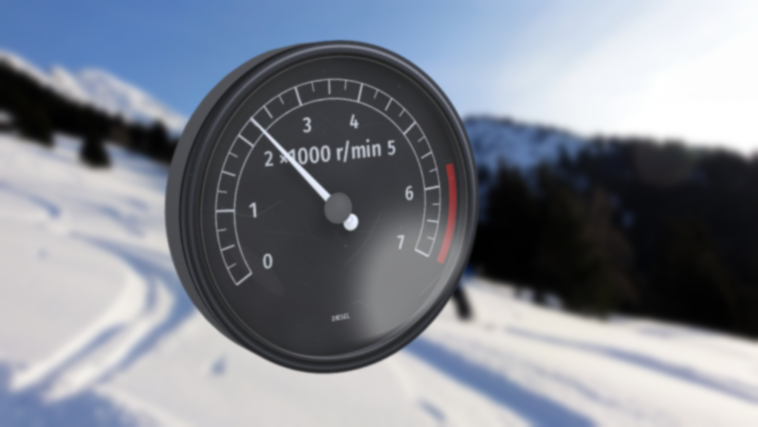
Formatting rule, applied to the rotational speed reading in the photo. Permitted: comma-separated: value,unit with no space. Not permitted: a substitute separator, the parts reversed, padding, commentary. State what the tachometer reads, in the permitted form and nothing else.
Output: 2250,rpm
